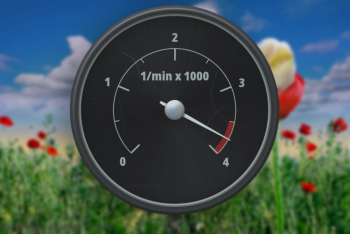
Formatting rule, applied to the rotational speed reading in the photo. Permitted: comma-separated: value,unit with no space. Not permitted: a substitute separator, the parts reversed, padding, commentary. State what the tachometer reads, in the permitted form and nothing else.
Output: 3750,rpm
